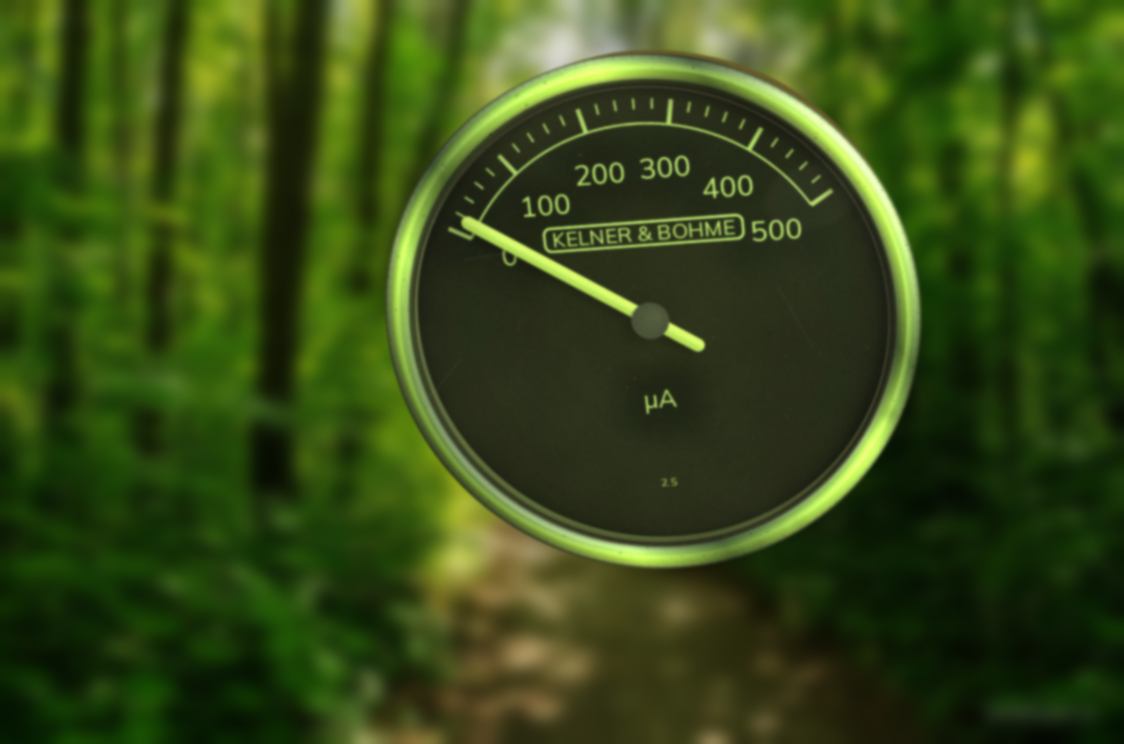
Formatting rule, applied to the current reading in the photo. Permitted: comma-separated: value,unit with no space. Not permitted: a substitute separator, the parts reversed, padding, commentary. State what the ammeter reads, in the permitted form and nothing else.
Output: 20,µA
